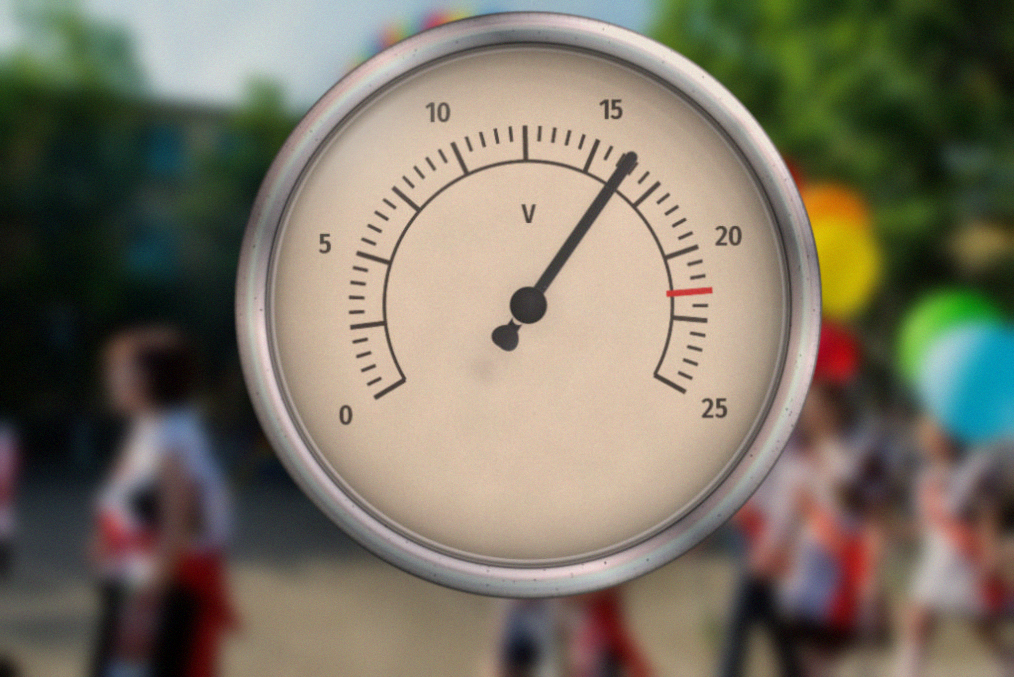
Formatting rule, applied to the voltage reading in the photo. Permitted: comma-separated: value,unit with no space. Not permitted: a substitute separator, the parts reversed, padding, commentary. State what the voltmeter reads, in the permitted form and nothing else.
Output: 16.25,V
